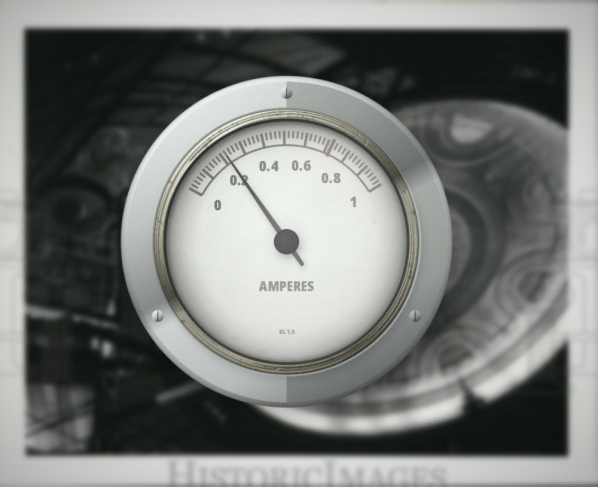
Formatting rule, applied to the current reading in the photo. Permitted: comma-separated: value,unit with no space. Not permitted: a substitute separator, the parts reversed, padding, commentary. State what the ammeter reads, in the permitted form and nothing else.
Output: 0.22,A
